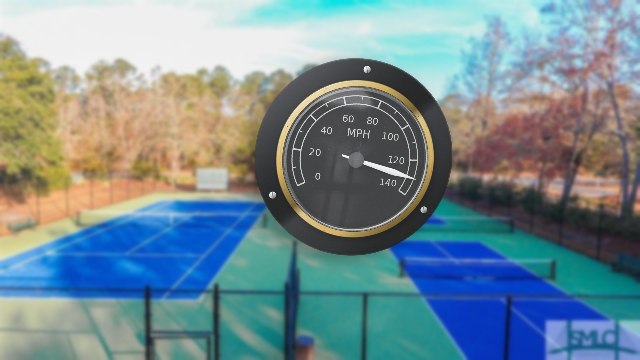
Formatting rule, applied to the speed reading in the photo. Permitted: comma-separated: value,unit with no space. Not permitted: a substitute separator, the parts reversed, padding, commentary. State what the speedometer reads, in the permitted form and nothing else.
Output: 130,mph
